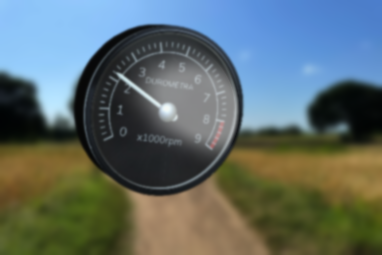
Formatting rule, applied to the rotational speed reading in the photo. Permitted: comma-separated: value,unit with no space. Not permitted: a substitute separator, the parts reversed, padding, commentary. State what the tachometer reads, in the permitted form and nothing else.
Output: 2200,rpm
